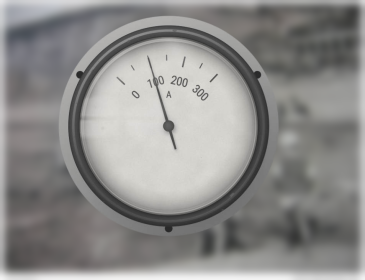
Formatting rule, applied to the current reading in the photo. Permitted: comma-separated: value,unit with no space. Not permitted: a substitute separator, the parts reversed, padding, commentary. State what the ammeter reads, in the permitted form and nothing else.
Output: 100,A
